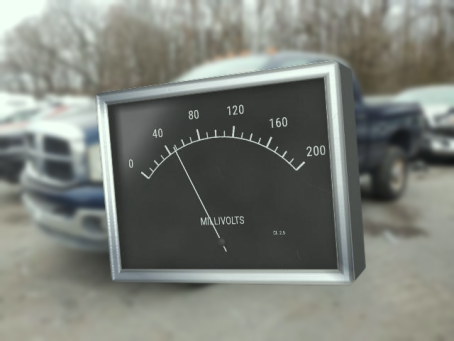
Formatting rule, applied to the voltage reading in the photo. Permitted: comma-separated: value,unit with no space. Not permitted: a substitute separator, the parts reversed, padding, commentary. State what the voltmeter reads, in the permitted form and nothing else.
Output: 50,mV
